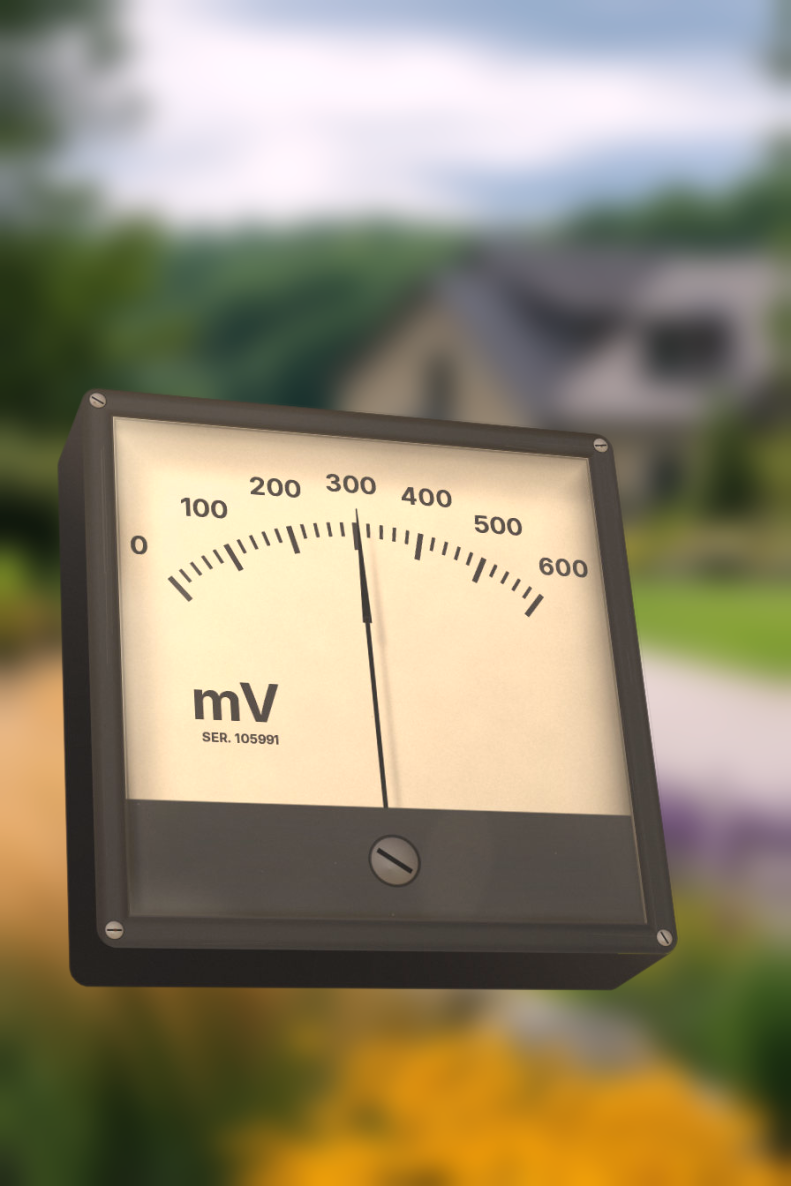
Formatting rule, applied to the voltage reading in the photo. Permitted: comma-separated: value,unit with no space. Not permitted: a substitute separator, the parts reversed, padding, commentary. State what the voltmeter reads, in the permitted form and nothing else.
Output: 300,mV
